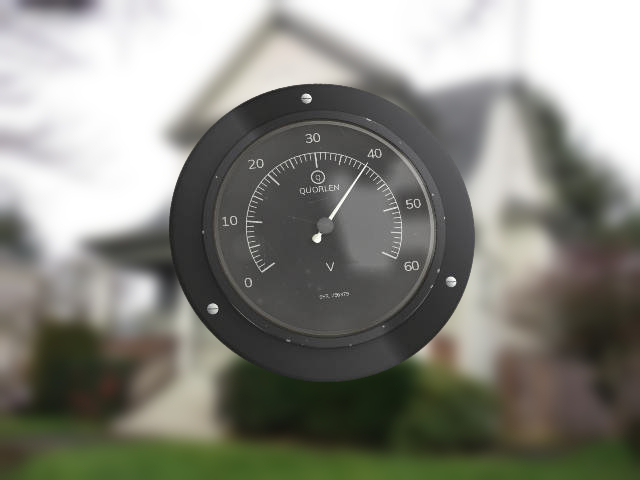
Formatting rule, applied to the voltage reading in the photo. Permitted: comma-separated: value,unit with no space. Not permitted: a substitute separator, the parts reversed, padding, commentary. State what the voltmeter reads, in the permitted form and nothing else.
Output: 40,V
